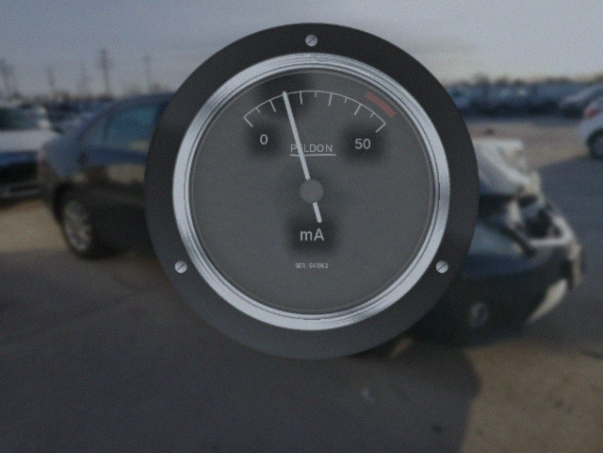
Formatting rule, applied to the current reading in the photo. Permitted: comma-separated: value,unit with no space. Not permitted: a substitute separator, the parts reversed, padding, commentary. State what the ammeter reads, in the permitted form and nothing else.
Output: 15,mA
